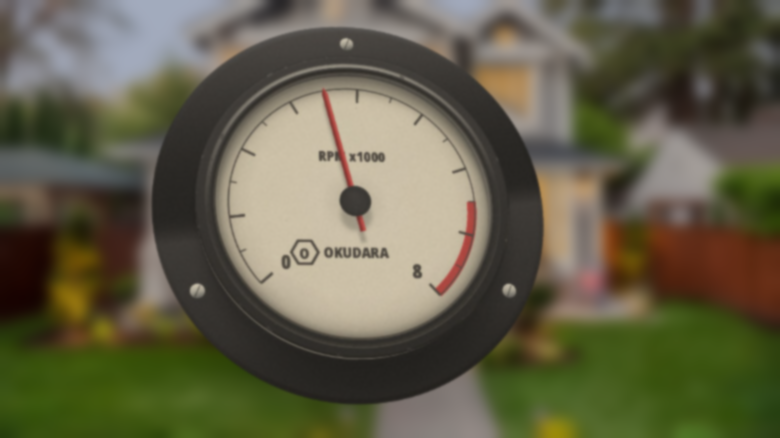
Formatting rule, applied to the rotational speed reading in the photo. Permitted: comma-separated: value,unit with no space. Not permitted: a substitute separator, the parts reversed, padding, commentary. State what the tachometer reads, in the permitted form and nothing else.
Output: 3500,rpm
